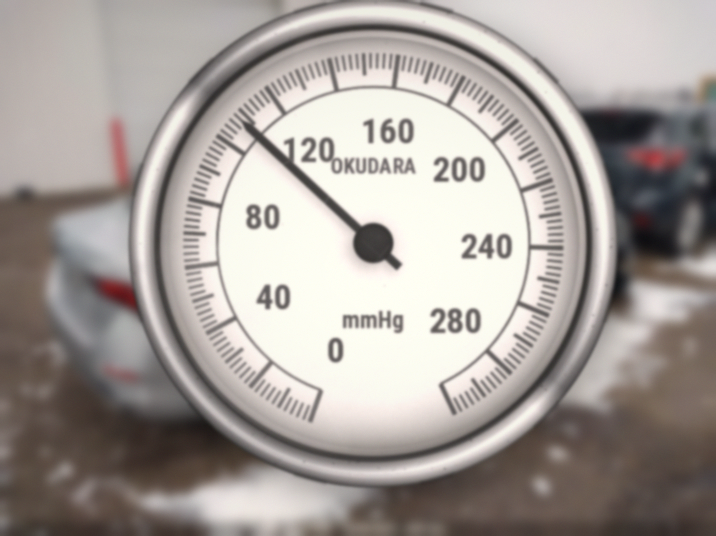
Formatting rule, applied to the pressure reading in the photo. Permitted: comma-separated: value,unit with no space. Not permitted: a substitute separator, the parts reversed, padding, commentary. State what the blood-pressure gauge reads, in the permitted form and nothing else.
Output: 108,mmHg
